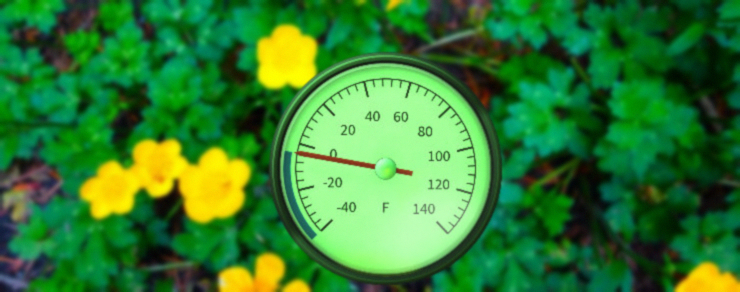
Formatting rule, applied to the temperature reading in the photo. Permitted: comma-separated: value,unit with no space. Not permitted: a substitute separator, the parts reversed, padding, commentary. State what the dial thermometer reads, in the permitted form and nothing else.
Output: -4,°F
